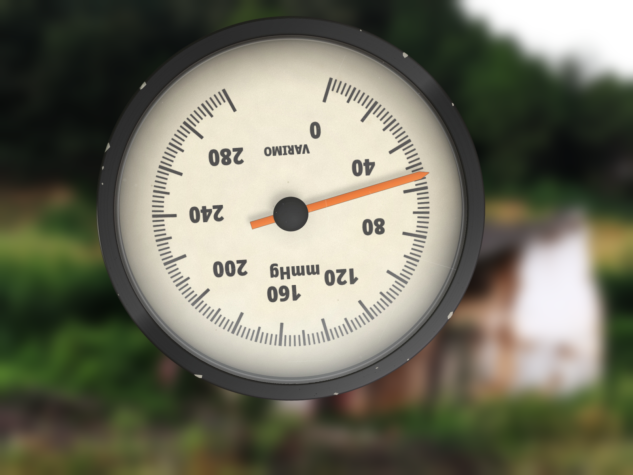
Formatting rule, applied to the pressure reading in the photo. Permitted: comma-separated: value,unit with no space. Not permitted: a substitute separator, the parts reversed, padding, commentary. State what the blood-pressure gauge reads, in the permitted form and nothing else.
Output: 54,mmHg
